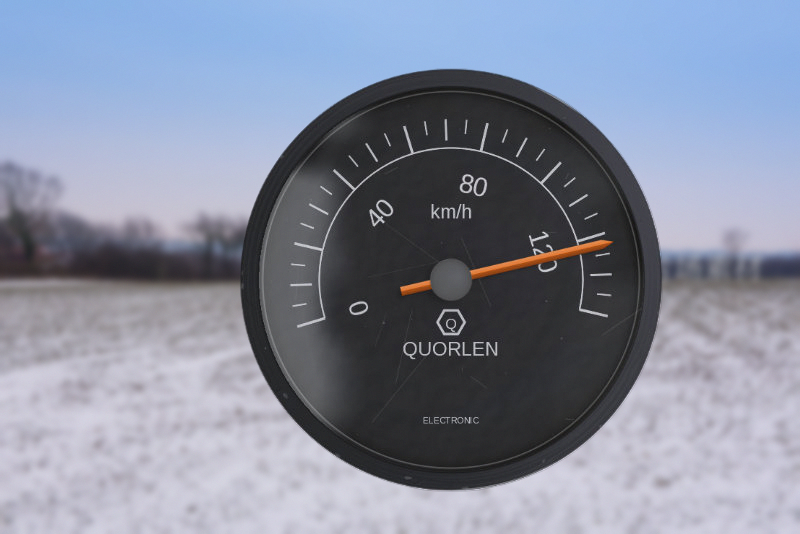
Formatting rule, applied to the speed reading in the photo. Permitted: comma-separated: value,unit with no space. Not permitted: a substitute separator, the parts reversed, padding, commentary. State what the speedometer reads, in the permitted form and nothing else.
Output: 122.5,km/h
